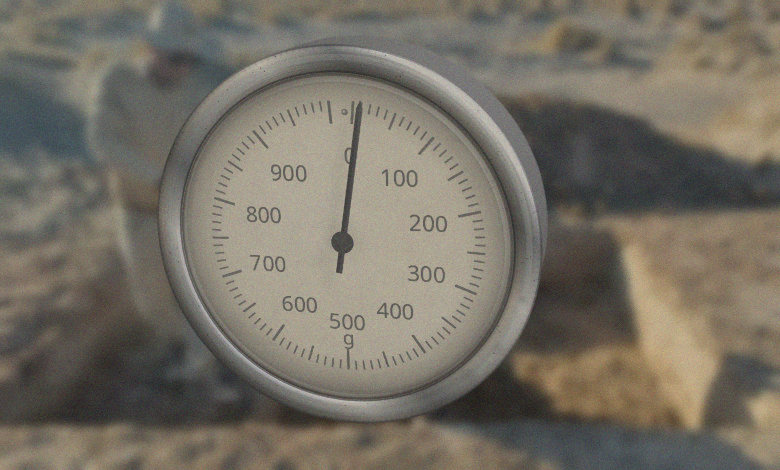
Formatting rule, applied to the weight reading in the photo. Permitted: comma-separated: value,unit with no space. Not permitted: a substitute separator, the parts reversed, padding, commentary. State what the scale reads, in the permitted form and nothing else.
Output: 10,g
